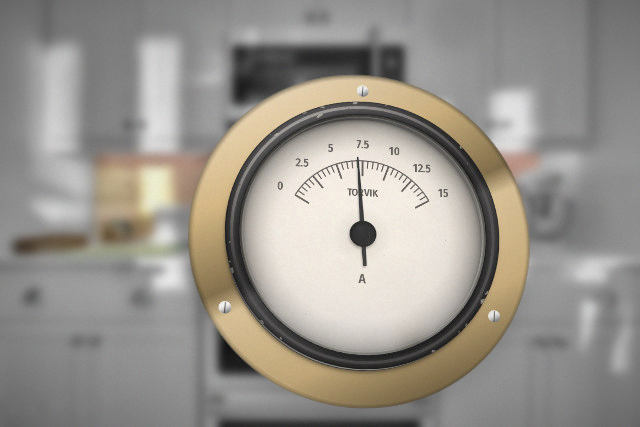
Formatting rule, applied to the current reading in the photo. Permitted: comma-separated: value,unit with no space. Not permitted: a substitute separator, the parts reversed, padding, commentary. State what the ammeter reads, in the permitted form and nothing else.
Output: 7,A
